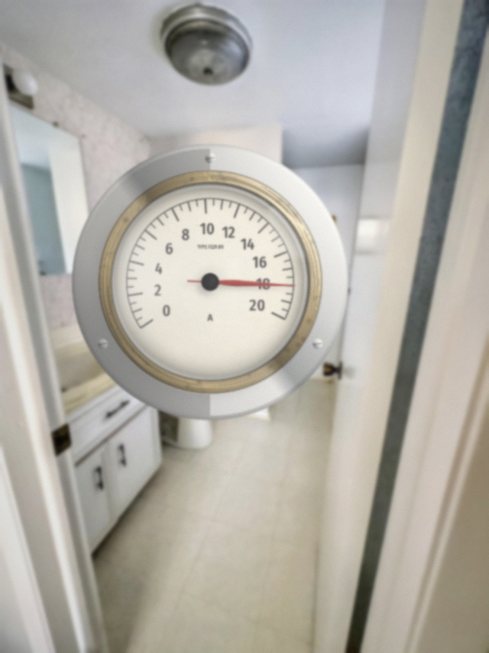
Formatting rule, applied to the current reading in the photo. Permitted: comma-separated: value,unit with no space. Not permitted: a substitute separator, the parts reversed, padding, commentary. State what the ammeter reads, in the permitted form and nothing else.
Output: 18,A
